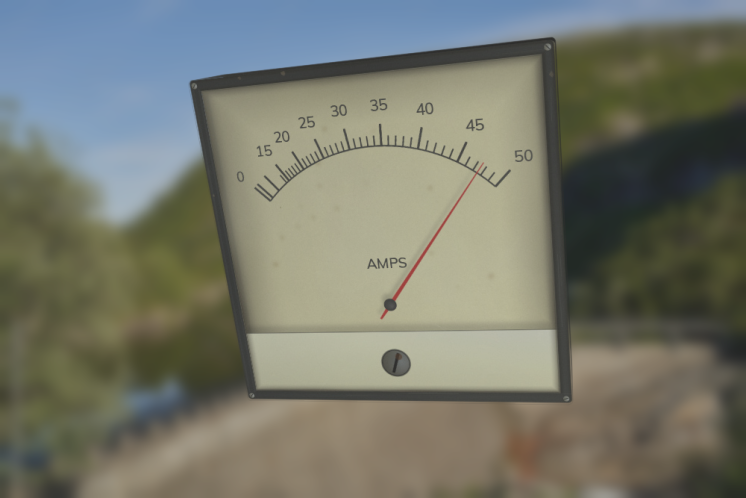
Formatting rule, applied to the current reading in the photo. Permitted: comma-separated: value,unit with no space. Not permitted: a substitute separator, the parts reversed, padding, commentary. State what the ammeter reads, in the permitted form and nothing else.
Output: 47.5,A
